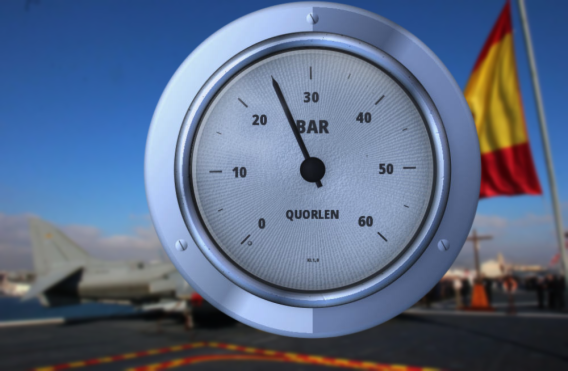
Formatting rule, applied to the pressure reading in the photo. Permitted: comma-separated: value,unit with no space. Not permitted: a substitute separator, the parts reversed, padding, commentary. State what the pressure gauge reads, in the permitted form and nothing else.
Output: 25,bar
